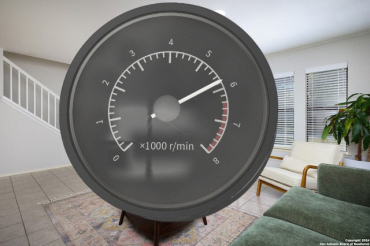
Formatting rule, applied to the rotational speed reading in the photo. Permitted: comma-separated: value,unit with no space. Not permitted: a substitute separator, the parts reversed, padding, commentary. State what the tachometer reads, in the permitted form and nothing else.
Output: 5800,rpm
